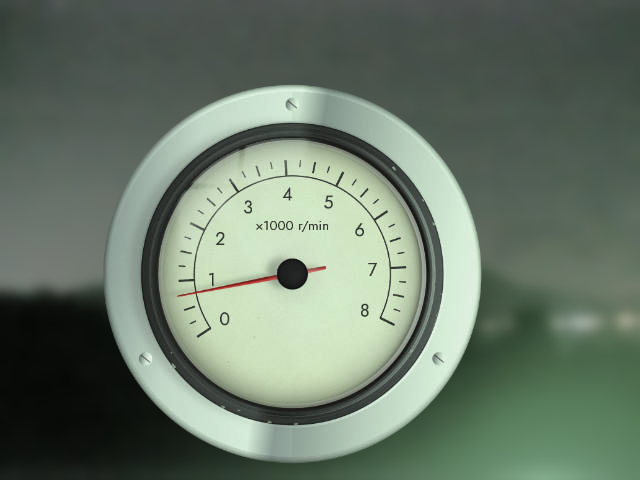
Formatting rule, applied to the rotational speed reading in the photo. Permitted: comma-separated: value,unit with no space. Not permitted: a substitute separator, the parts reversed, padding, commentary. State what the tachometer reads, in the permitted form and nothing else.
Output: 750,rpm
